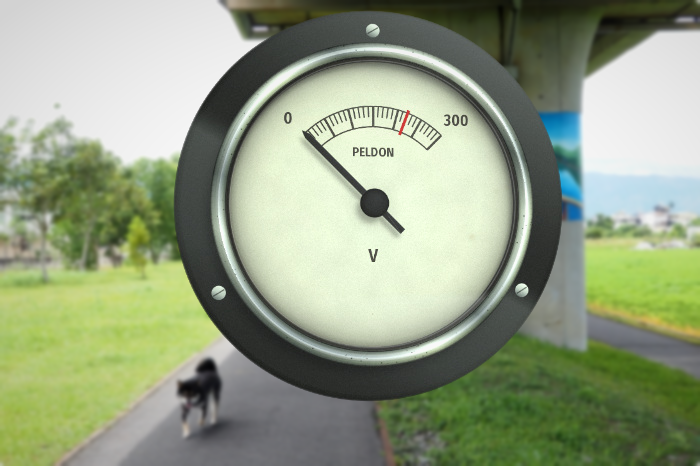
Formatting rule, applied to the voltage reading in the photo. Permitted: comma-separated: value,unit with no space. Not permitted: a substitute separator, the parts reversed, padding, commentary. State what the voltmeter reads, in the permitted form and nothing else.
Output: 0,V
